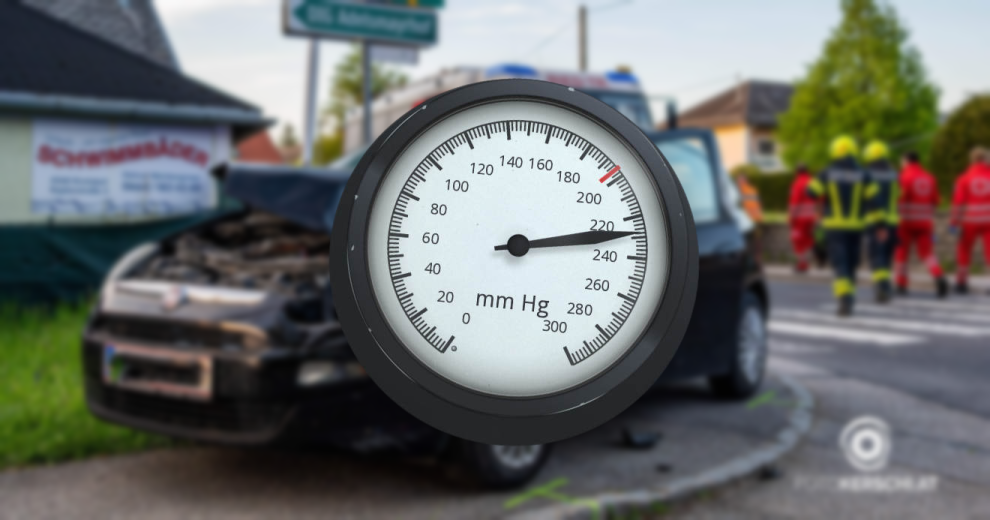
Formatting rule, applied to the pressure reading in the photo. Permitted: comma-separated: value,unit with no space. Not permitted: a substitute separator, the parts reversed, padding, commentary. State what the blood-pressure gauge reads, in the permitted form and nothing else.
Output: 228,mmHg
